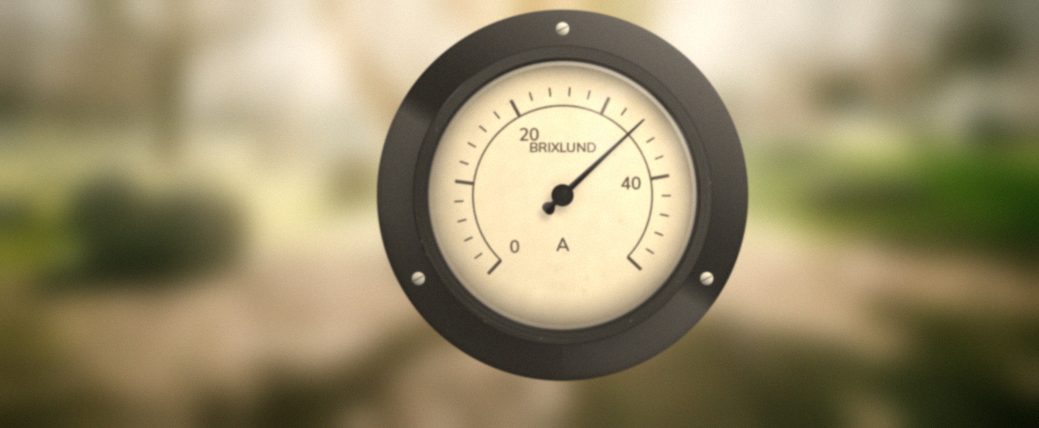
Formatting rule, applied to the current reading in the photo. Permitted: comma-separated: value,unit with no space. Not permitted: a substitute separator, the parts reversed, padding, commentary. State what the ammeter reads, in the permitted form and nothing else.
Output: 34,A
